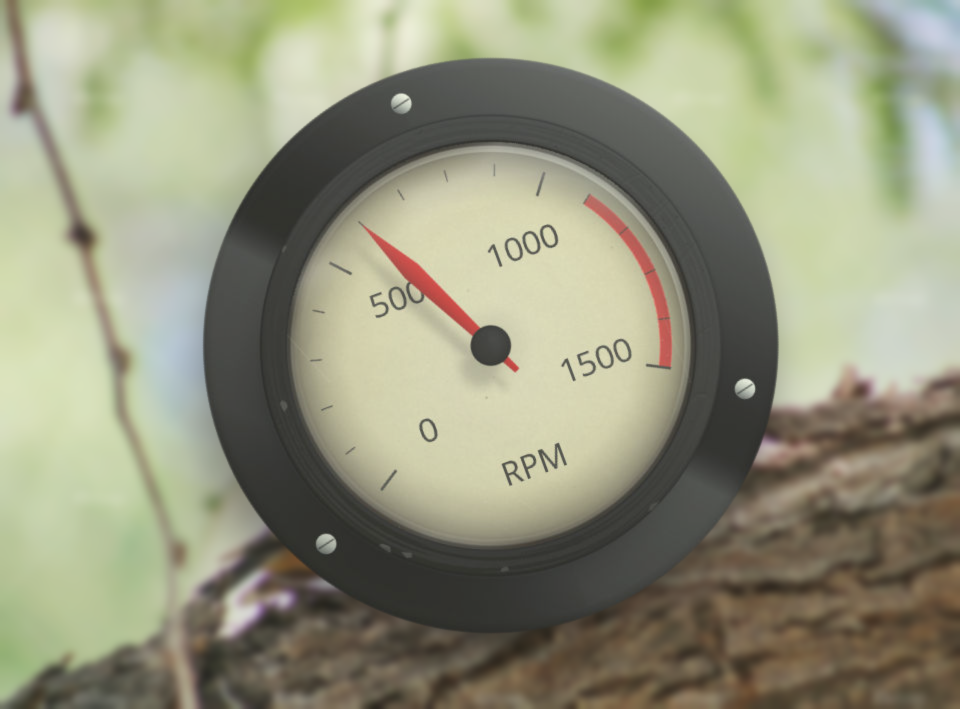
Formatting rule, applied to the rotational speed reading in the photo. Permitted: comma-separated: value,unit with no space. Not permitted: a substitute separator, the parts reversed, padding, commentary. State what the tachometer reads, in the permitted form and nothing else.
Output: 600,rpm
